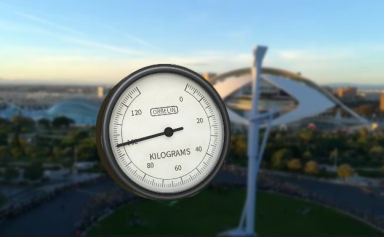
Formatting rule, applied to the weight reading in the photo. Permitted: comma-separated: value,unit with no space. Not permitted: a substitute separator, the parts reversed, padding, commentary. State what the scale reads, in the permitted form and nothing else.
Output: 100,kg
